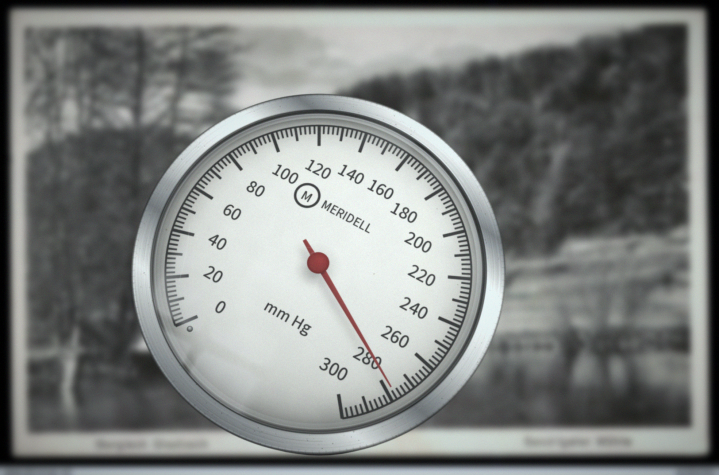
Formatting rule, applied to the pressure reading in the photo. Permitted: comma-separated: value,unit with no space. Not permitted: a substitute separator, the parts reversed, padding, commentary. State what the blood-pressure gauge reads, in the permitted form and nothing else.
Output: 278,mmHg
